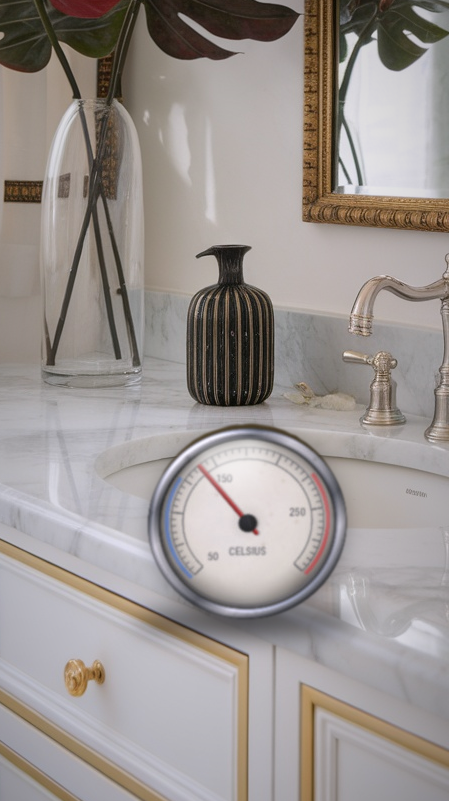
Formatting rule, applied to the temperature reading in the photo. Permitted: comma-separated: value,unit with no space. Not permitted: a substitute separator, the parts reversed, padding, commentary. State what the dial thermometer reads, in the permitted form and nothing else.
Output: 140,°C
